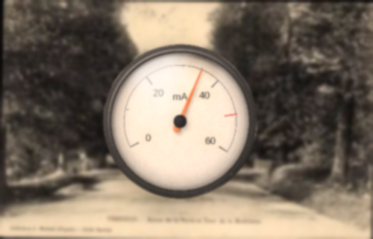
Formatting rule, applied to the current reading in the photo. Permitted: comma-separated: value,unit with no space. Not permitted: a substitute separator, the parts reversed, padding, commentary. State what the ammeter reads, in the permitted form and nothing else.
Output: 35,mA
